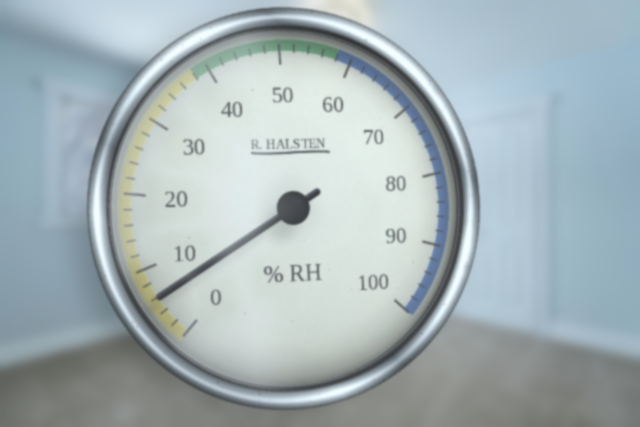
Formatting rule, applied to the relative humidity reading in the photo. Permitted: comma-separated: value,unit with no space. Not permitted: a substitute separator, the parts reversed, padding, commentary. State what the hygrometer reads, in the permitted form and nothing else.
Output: 6,%
